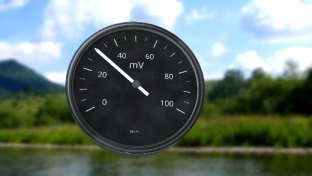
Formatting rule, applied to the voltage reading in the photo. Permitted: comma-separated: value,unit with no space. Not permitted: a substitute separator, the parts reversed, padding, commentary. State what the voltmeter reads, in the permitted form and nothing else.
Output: 30,mV
